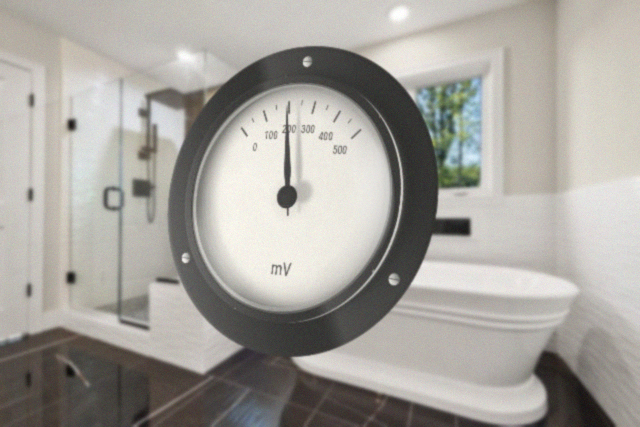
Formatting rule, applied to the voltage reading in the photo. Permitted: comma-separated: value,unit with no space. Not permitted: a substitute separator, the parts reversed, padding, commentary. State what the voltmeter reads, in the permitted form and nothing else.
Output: 200,mV
